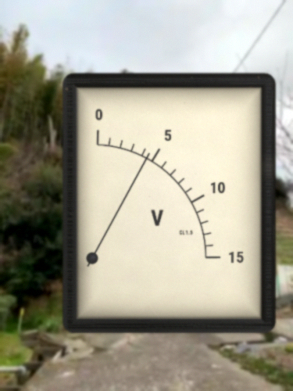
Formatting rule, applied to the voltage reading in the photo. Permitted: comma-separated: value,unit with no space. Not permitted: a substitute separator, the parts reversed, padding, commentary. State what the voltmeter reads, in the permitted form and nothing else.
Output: 4.5,V
